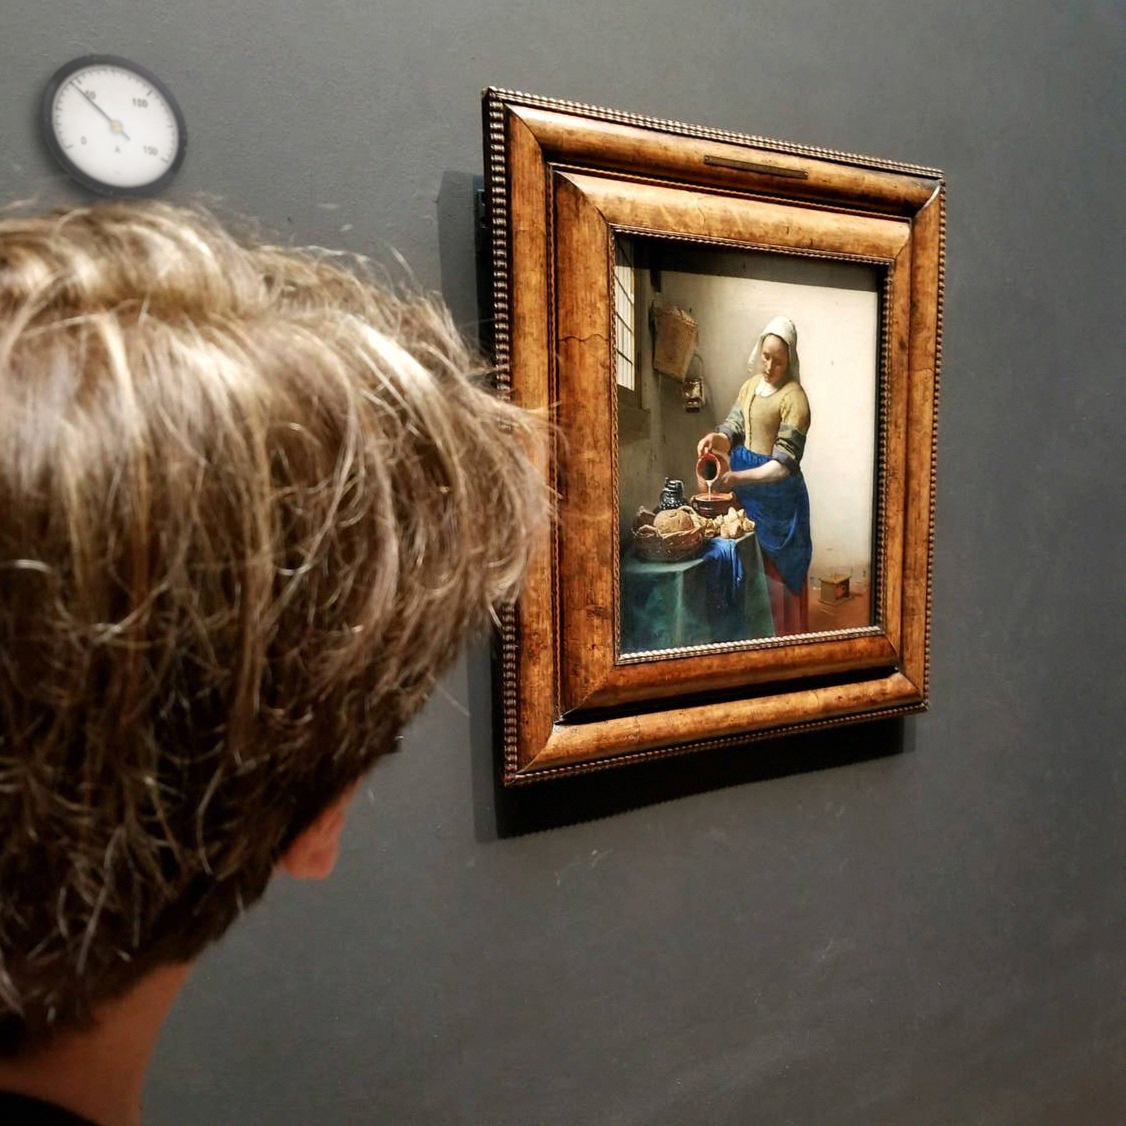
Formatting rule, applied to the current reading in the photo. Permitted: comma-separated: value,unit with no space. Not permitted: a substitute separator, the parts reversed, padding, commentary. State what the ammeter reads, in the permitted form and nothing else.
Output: 45,A
